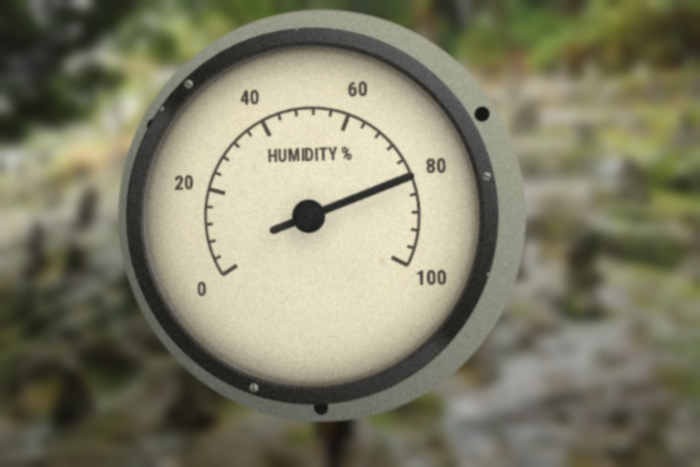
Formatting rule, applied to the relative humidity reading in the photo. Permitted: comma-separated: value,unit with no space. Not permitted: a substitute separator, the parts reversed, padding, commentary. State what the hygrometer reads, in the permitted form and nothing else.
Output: 80,%
